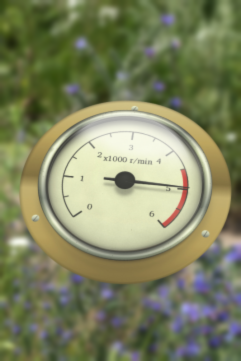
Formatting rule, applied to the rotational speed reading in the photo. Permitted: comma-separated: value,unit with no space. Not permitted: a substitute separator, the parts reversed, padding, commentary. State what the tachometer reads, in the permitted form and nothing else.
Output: 5000,rpm
